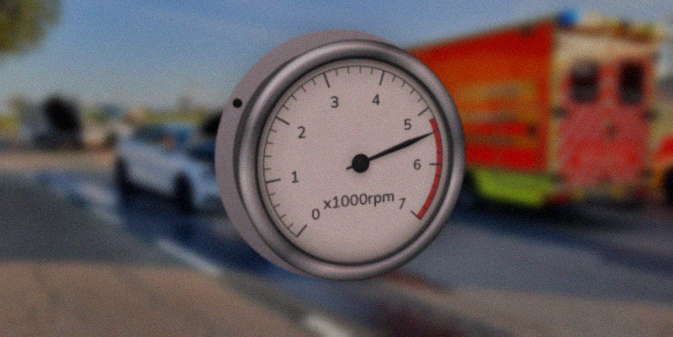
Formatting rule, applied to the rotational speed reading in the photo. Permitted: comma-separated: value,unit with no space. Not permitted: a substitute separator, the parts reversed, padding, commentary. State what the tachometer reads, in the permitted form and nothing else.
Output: 5400,rpm
